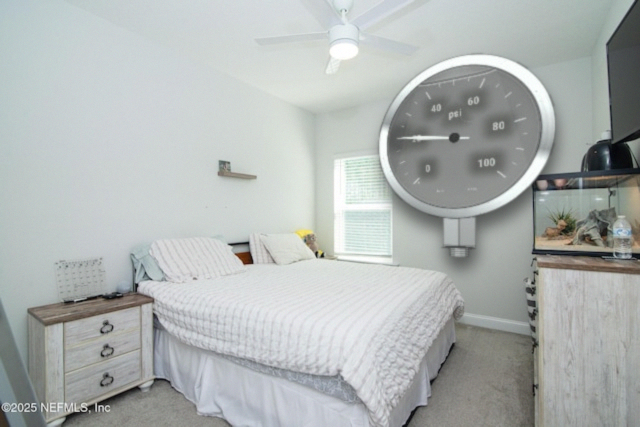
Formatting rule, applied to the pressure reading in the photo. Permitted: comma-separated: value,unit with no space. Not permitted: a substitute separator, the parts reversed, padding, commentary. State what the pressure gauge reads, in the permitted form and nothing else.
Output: 20,psi
